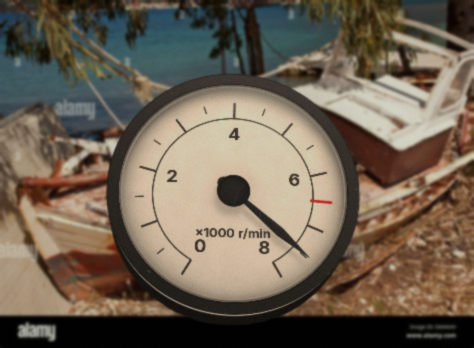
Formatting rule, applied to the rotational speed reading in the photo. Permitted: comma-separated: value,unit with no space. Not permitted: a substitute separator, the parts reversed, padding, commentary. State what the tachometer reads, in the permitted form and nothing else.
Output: 7500,rpm
